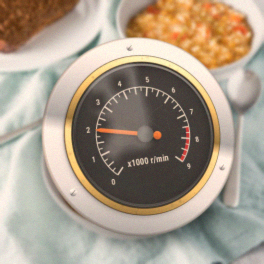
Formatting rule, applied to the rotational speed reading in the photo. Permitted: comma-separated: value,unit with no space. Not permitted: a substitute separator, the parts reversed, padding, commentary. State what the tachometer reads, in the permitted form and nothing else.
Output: 2000,rpm
